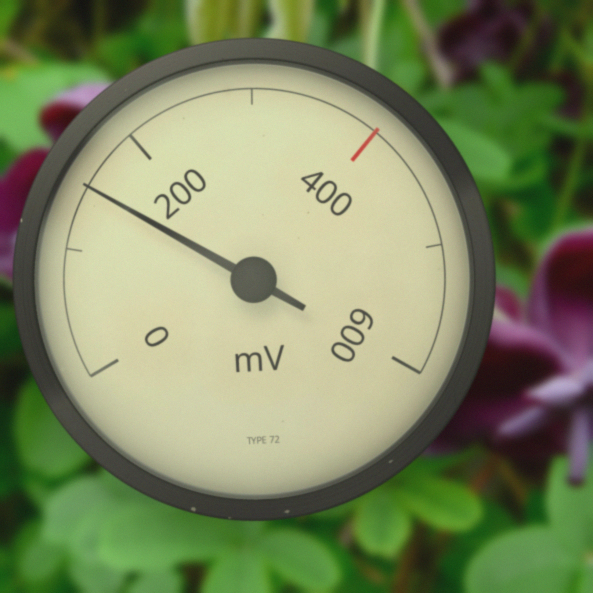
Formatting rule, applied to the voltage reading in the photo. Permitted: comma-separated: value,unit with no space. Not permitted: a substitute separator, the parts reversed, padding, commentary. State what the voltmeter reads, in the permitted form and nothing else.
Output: 150,mV
